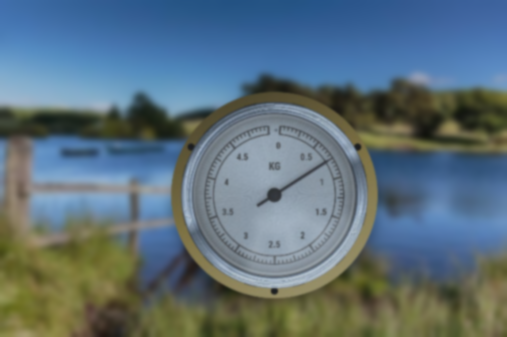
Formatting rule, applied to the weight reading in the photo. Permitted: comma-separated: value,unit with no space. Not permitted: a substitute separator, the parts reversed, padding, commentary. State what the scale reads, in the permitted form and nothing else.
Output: 0.75,kg
